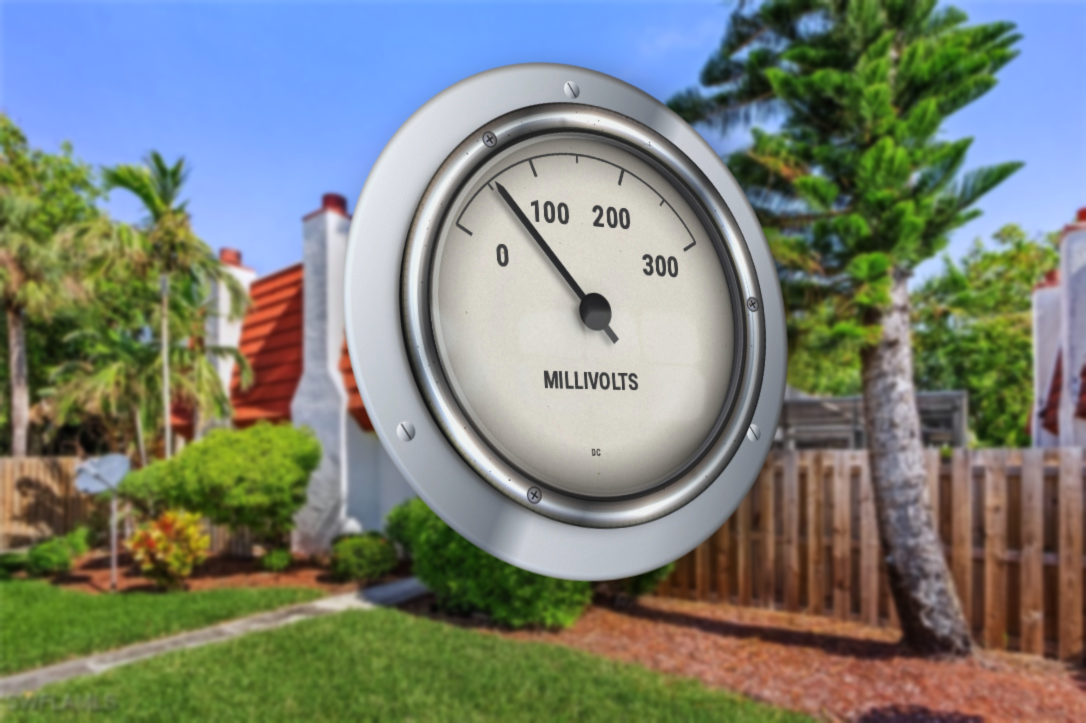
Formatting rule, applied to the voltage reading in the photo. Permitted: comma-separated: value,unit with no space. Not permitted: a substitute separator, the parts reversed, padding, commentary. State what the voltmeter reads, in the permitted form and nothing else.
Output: 50,mV
